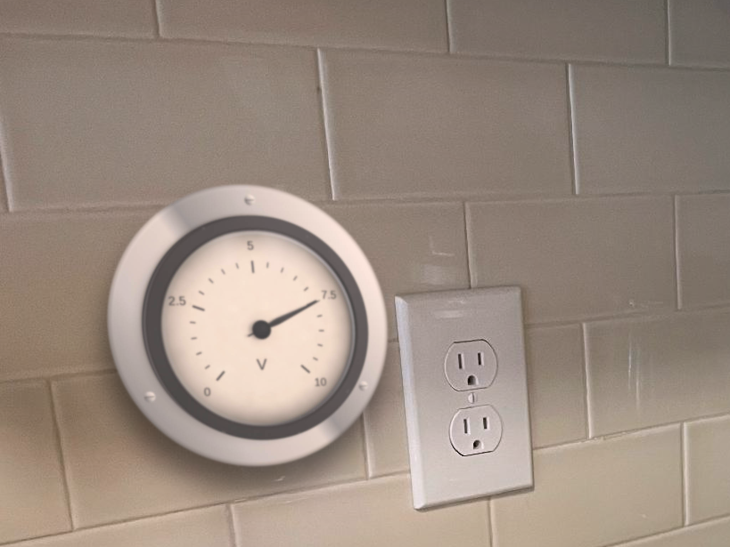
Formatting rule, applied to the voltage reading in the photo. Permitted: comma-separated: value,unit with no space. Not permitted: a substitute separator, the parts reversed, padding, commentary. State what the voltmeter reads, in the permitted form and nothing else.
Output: 7.5,V
